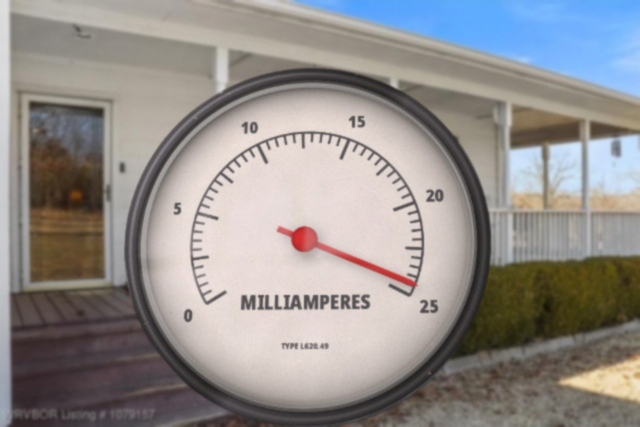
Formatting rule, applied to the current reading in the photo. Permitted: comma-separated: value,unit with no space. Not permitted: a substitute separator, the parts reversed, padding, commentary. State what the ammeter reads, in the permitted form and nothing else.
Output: 24.5,mA
